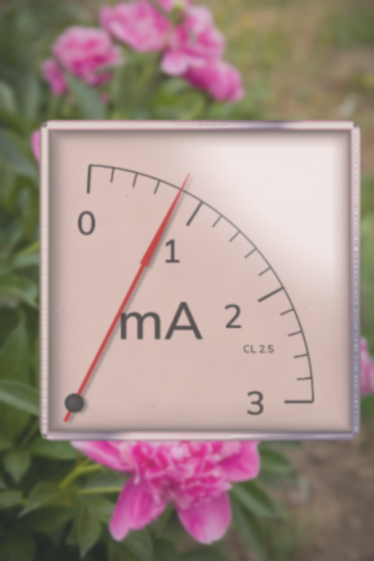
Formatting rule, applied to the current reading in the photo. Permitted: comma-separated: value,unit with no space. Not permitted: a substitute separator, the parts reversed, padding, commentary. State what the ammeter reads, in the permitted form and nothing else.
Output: 0.8,mA
